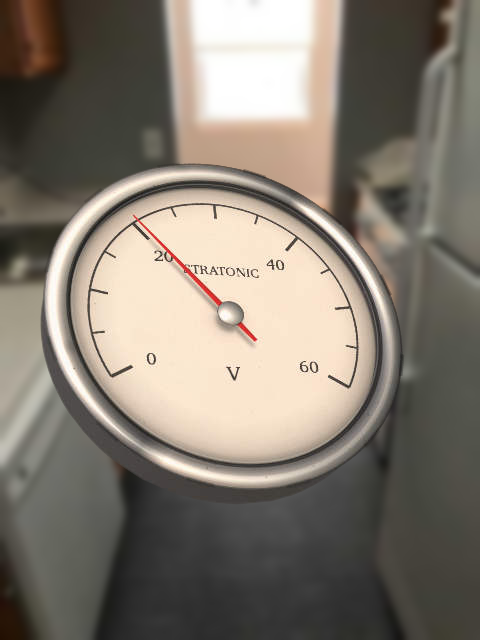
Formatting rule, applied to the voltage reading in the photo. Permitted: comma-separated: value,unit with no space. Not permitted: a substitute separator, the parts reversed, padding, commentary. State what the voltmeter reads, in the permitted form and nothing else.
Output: 20,V
